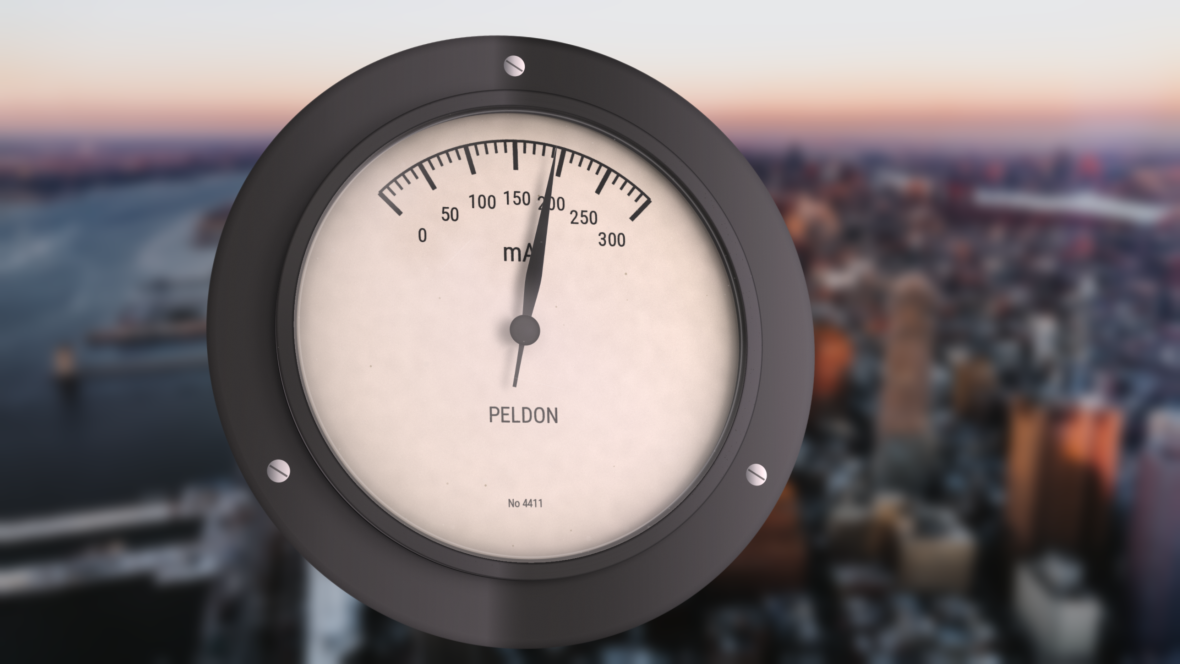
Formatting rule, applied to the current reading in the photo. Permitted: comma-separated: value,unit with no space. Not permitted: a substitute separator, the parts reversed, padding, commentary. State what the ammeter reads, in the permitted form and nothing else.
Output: 190,mA
